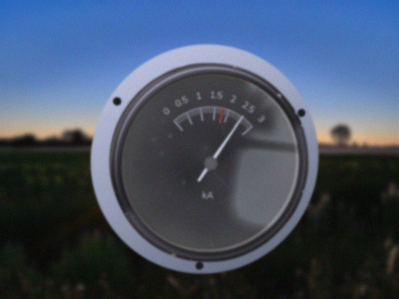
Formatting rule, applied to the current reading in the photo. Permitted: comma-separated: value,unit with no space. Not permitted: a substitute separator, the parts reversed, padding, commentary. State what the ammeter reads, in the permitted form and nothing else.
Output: 2.5,kA
